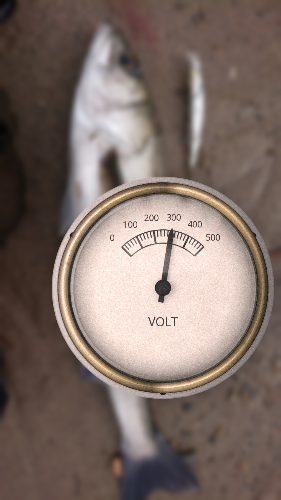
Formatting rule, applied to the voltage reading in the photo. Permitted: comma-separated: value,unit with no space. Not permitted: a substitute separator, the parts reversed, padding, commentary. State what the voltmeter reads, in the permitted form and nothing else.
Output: 300,V
